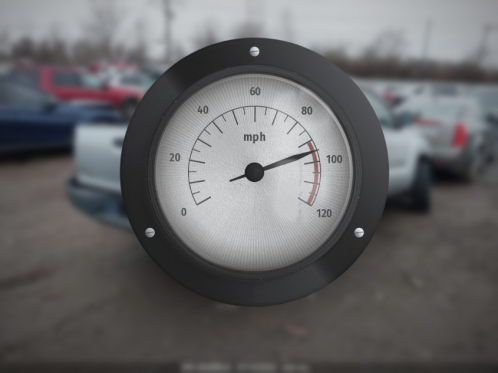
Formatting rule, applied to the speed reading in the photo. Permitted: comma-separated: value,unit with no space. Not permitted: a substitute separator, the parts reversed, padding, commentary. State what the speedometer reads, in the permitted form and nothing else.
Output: 95,mph
